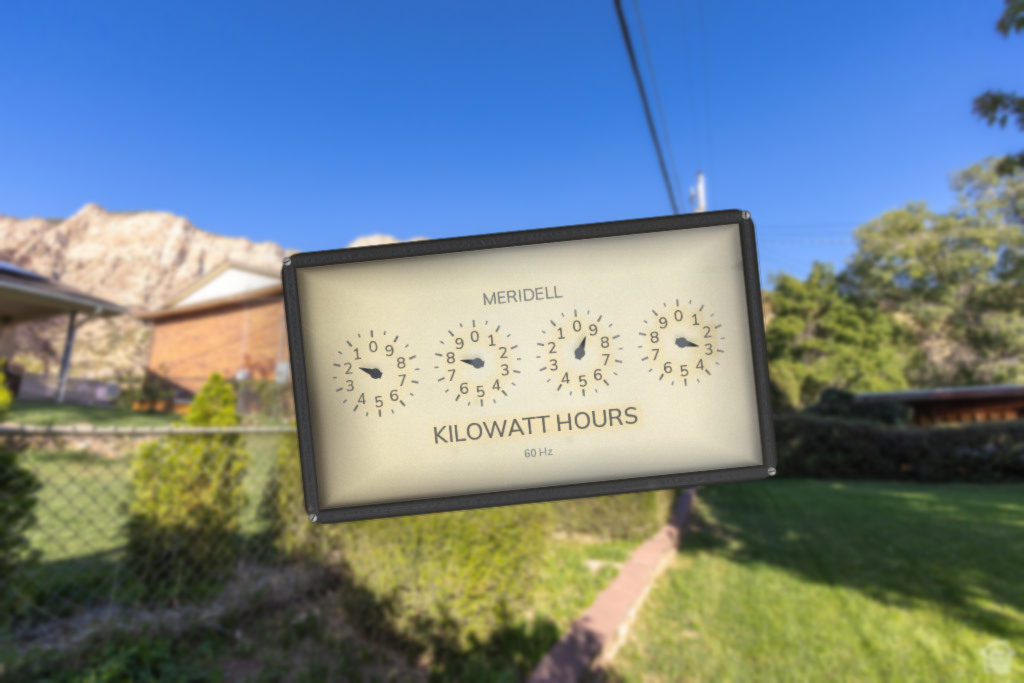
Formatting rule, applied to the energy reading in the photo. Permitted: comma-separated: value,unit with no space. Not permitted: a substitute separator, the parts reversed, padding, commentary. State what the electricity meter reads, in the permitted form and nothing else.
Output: 1793,kWh
